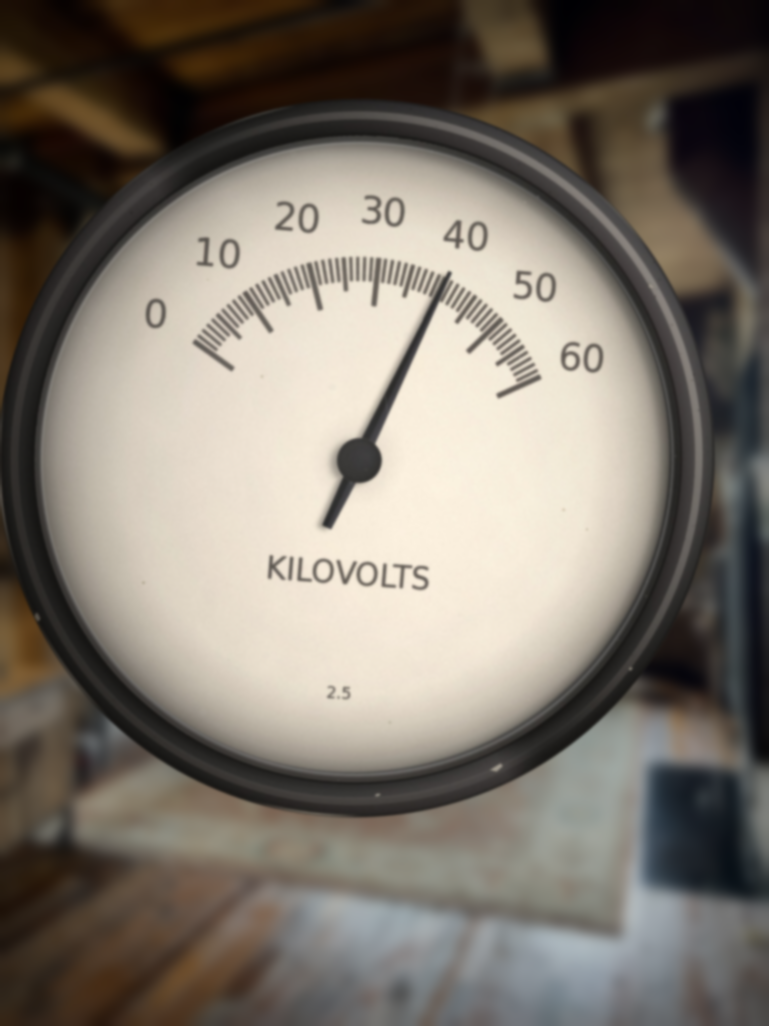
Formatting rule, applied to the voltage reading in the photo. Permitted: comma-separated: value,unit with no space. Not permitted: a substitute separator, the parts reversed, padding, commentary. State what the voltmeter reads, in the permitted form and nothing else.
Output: 40,kV
